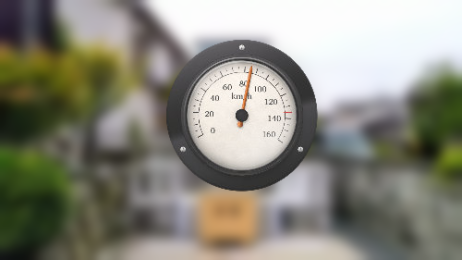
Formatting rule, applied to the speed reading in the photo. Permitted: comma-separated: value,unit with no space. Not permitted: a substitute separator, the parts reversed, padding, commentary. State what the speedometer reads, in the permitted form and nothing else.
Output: 85,km/h
